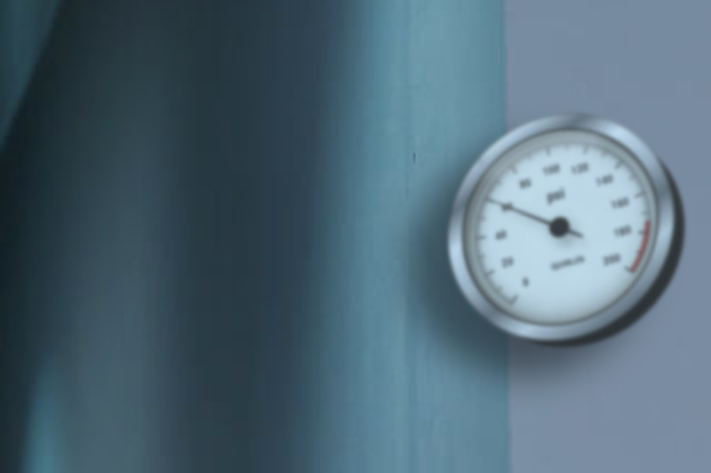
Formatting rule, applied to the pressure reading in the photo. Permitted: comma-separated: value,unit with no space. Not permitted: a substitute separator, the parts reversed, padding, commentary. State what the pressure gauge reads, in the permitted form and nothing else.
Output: 60,psi
